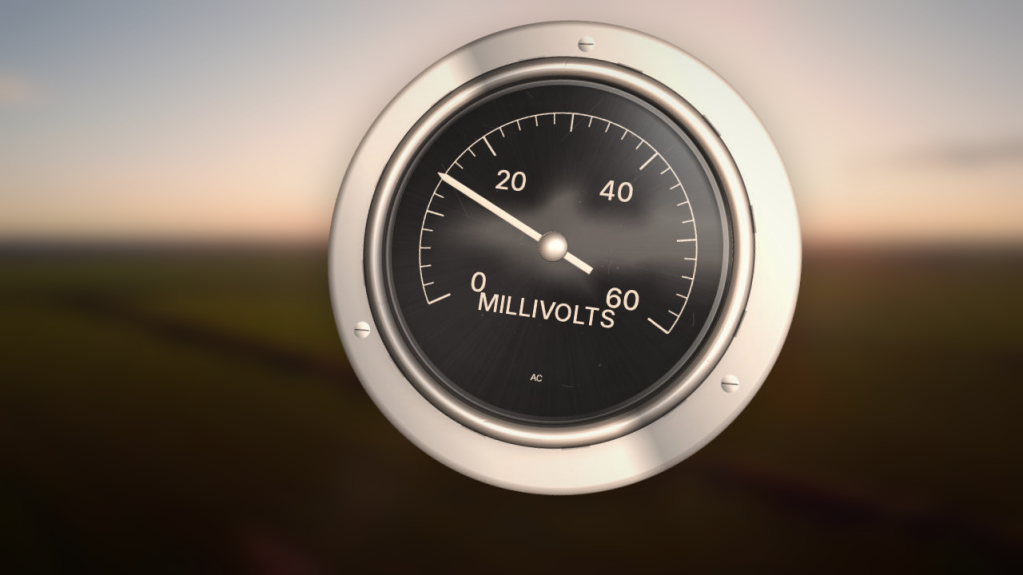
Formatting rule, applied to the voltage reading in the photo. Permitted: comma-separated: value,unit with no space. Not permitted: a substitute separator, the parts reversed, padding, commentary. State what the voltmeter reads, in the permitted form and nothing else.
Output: 14,mV
